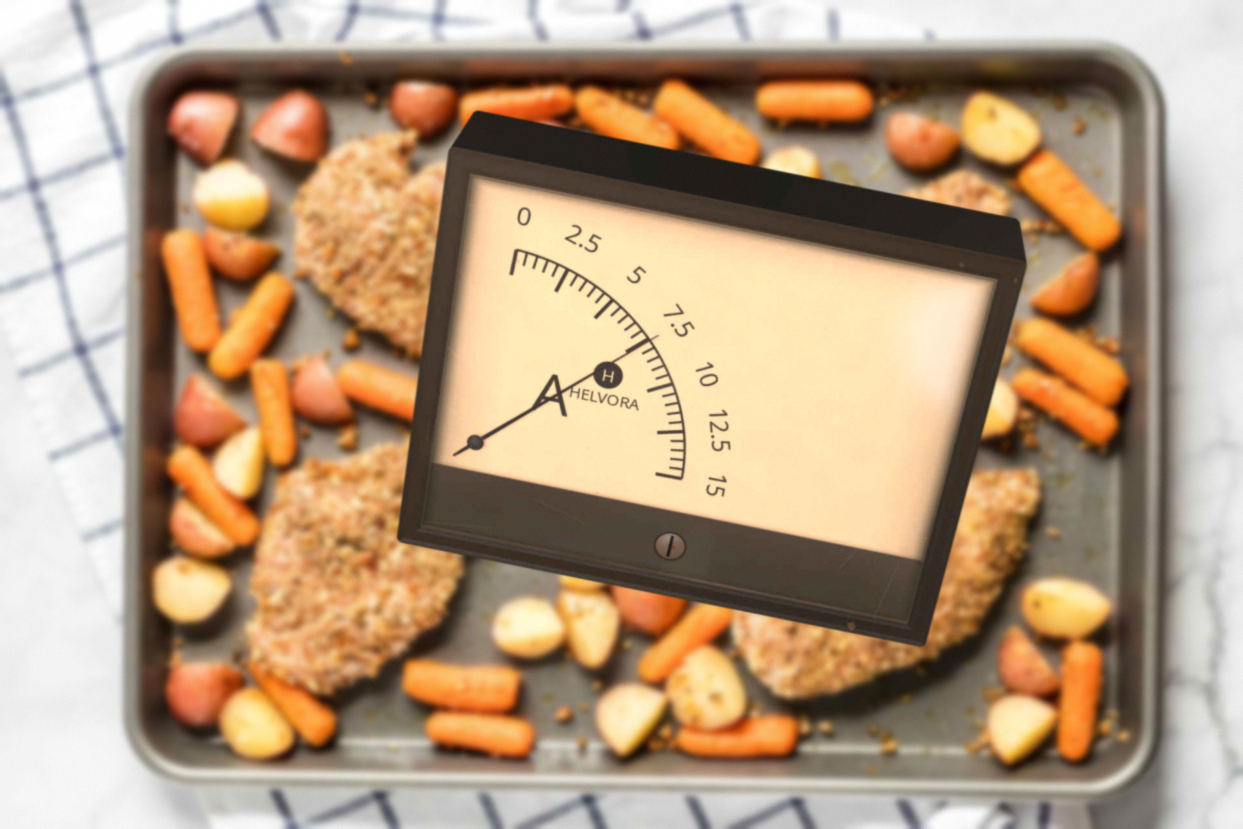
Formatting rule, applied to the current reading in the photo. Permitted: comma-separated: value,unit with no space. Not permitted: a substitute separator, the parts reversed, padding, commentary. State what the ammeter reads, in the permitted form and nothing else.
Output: 7.5,A
